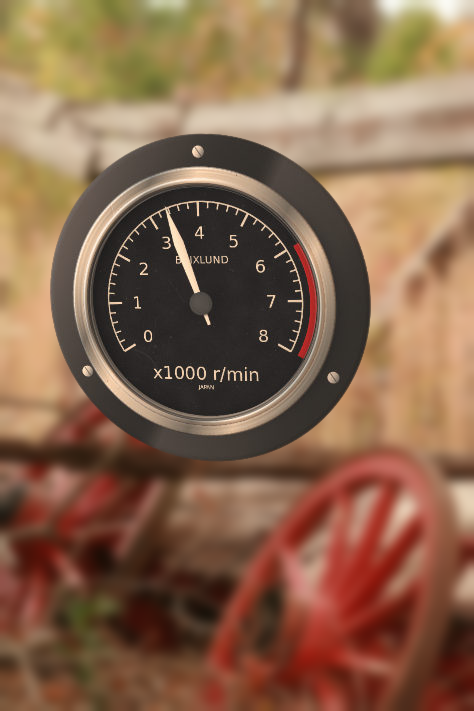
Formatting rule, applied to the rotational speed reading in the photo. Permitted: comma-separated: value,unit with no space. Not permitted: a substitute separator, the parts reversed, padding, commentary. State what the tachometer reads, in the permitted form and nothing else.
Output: 3400,rpm
